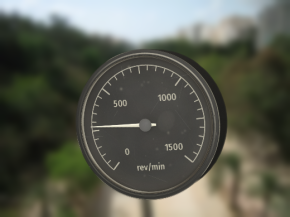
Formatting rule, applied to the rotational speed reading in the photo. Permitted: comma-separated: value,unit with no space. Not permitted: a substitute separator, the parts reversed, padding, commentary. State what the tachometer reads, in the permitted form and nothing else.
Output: 275,rpm
